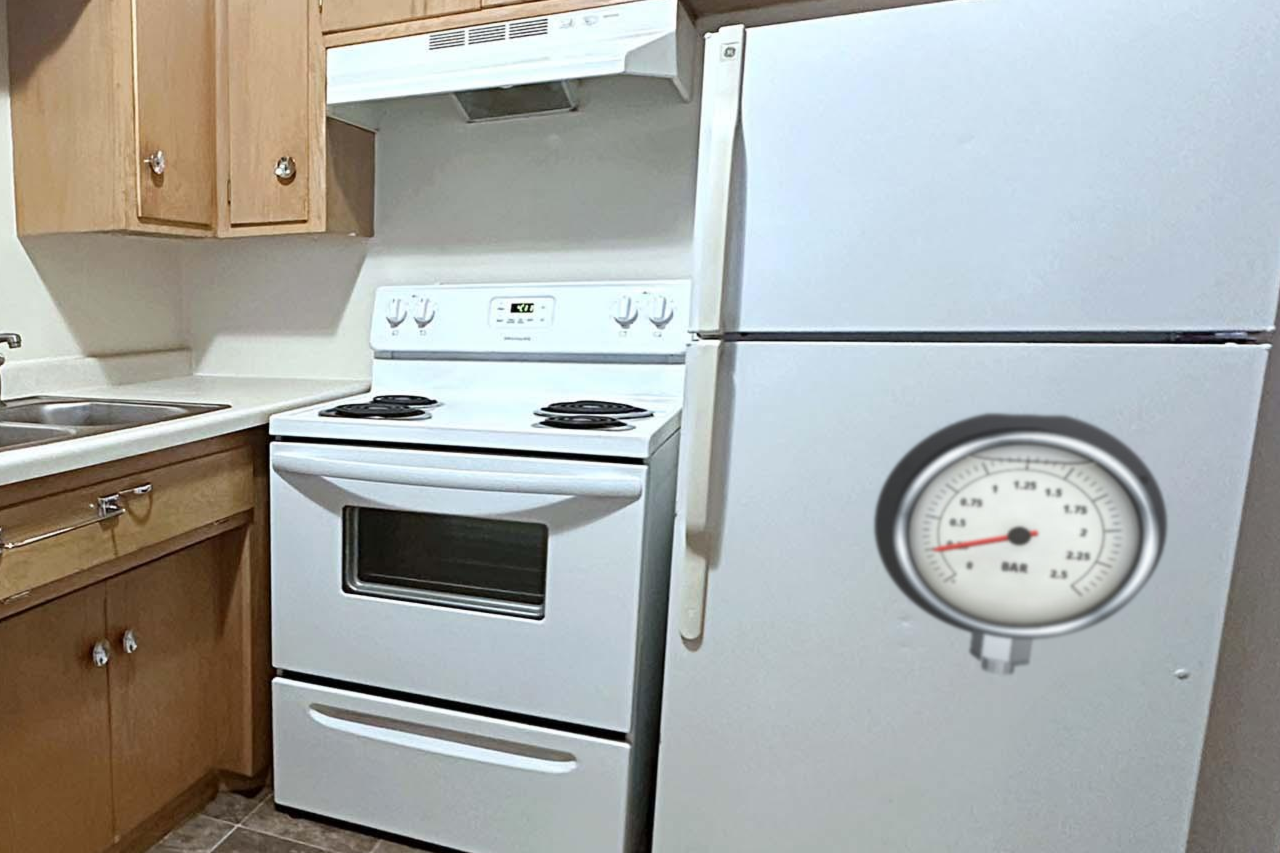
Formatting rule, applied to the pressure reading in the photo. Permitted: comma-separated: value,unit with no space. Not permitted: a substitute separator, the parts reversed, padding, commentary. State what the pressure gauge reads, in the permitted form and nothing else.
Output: 0.25,bar
